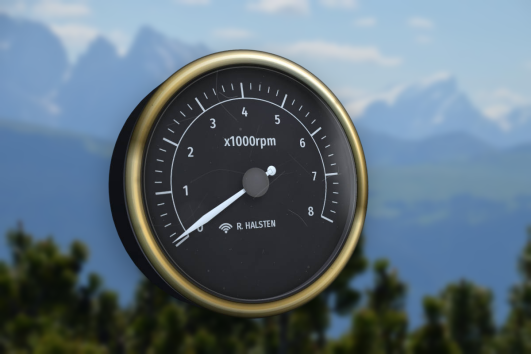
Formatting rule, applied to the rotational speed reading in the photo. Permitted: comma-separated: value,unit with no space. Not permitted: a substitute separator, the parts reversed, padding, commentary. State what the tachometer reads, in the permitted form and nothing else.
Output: 100,rpm
